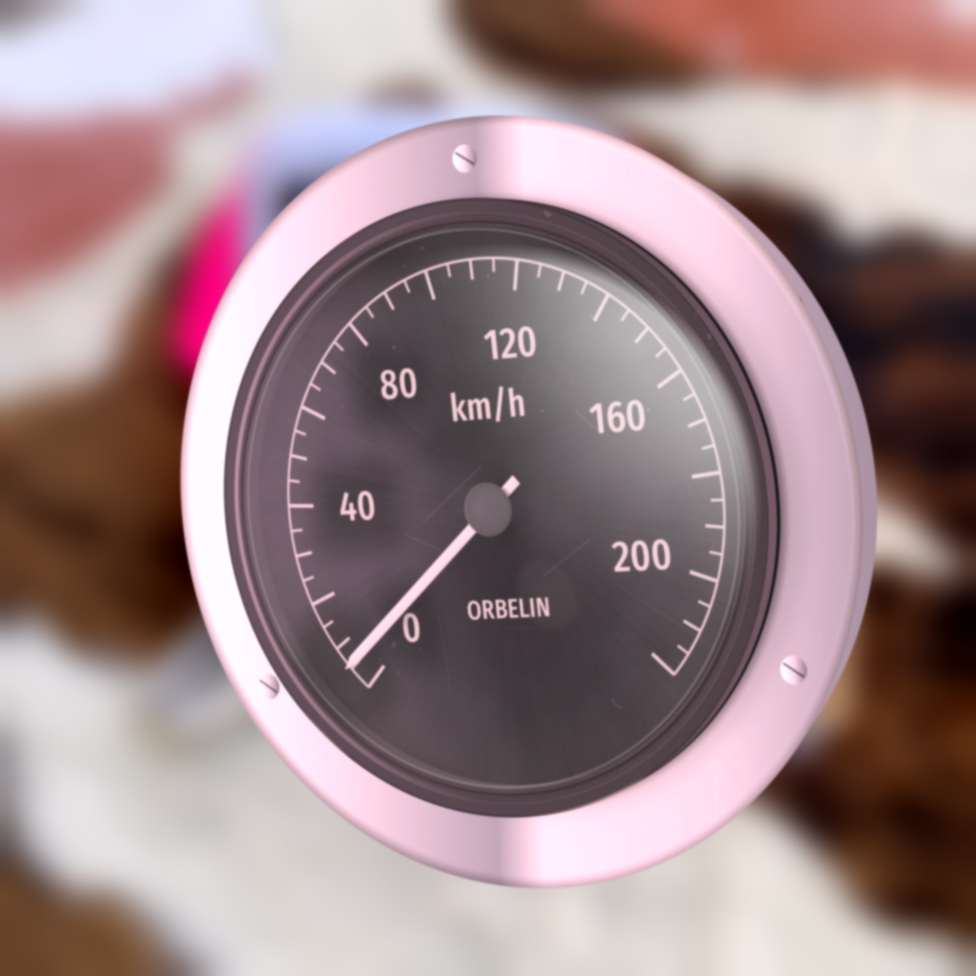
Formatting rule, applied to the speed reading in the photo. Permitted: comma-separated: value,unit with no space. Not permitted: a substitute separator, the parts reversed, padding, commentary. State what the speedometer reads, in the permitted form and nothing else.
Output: 5,km/h
